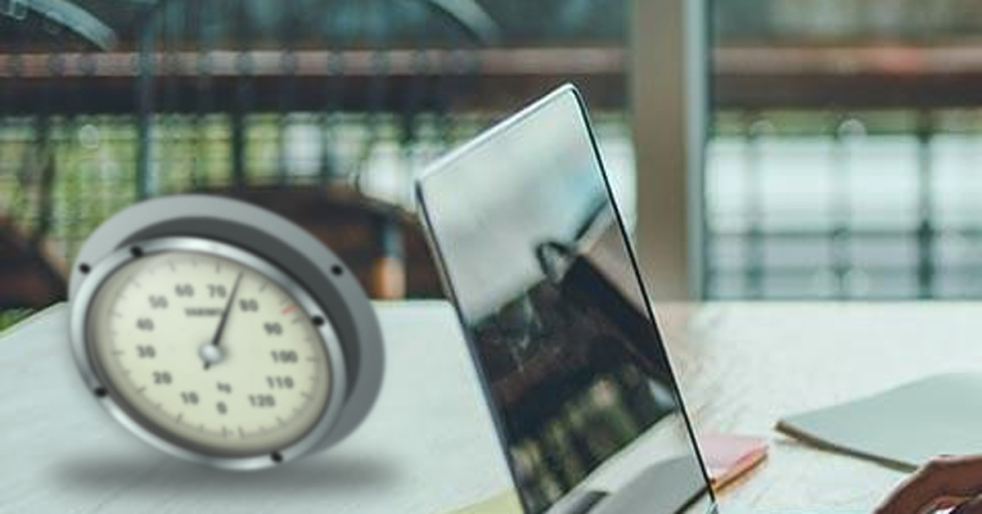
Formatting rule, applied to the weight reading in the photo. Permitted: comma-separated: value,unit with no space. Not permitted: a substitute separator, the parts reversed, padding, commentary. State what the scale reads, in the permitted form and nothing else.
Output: 75,kg
